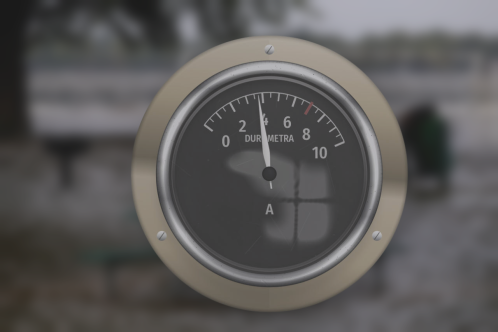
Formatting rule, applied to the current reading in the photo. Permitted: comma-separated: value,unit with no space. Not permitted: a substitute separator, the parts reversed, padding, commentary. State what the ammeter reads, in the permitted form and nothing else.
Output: 3.75,A
